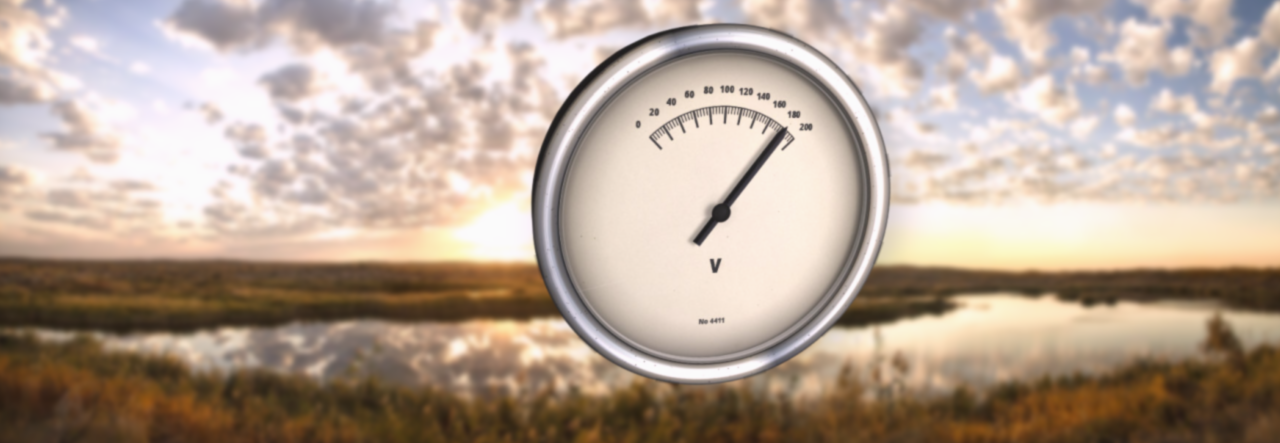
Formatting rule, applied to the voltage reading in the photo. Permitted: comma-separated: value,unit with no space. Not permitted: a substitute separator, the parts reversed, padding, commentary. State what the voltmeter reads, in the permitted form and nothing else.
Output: 180,V
